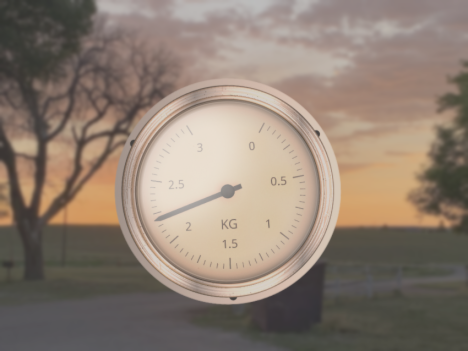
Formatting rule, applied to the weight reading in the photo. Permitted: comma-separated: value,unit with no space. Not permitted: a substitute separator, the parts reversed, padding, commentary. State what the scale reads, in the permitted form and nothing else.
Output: 2.2,kg
